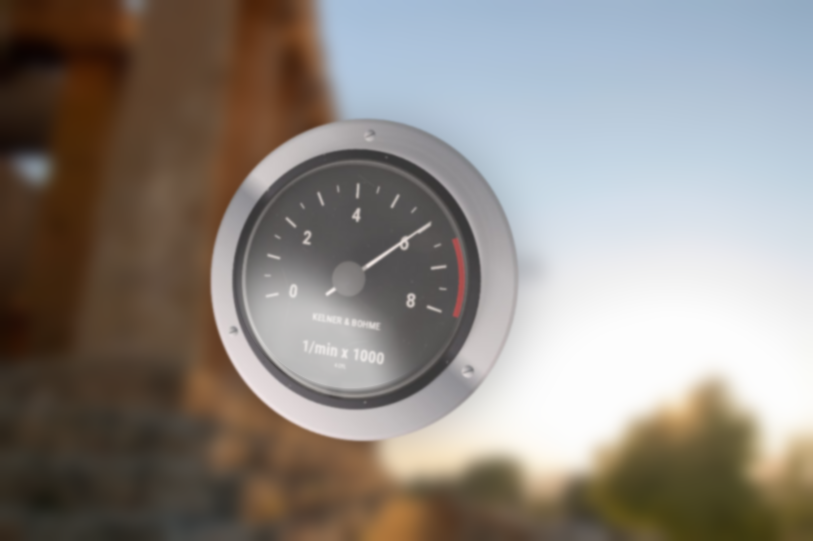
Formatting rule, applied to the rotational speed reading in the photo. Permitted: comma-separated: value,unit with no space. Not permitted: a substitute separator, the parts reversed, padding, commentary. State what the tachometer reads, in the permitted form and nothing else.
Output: 6000,rpm
